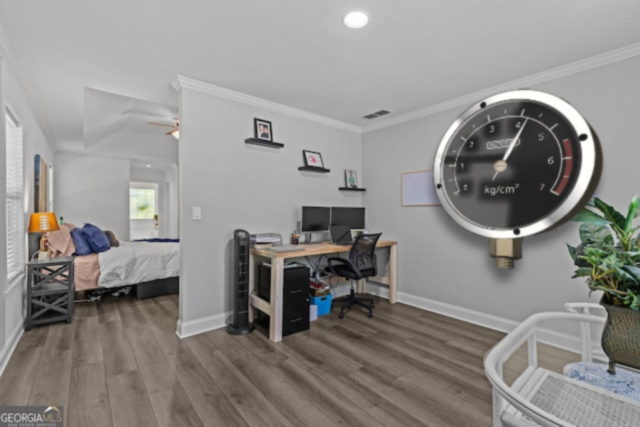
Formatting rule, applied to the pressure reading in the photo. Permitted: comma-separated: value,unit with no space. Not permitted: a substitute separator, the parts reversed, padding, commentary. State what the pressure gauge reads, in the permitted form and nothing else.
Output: 4.25,kg/cm²
